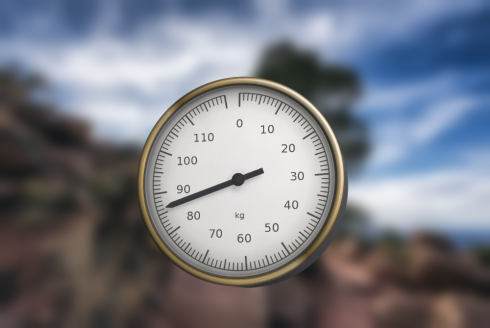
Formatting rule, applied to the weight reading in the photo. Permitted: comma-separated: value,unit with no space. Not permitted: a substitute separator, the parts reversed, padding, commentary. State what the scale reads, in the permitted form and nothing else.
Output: 86,kg
